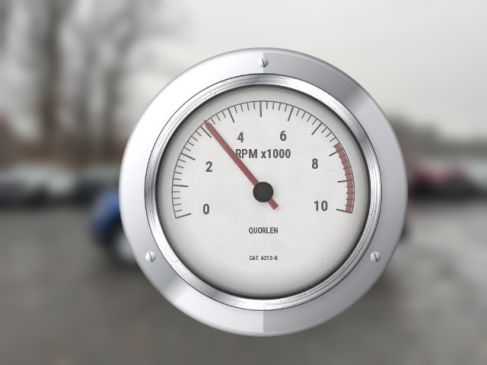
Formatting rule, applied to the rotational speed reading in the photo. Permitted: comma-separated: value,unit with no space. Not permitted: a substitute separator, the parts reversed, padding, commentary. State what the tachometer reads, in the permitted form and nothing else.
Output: 3200,rpm
